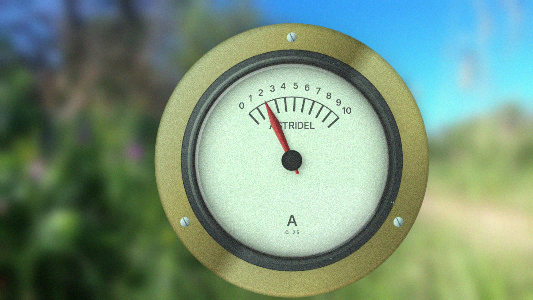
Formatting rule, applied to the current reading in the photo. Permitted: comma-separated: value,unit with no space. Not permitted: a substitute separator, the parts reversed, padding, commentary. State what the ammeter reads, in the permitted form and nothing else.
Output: 2,A
